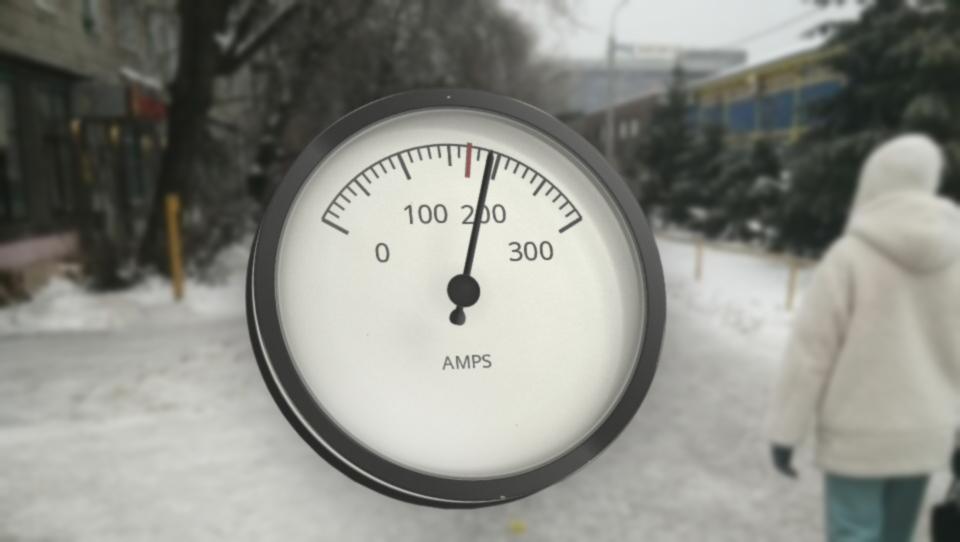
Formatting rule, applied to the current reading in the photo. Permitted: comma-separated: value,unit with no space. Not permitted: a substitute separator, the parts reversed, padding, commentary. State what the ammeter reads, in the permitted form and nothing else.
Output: 190,A
